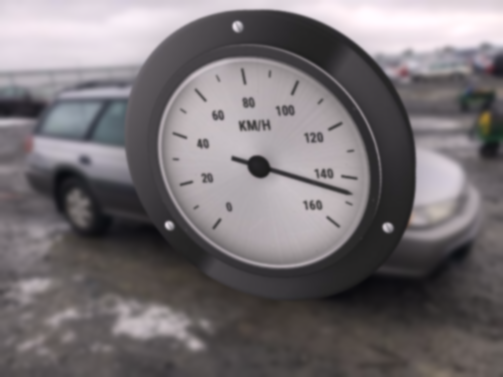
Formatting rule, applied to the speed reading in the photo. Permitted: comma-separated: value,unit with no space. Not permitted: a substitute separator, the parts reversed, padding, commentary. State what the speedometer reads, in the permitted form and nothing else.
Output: 145,km/h
